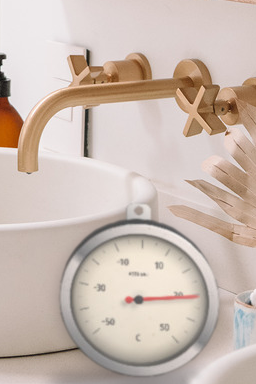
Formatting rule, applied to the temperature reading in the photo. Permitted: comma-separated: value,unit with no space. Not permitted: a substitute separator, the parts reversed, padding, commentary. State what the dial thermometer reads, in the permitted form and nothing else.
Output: 30,°C
